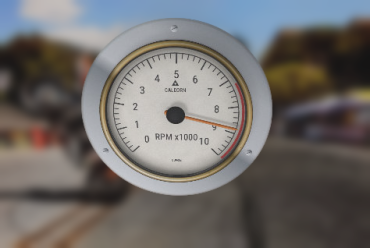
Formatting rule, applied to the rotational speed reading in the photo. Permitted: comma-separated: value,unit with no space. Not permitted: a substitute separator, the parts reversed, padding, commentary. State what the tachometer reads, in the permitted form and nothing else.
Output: 8800,rpm
